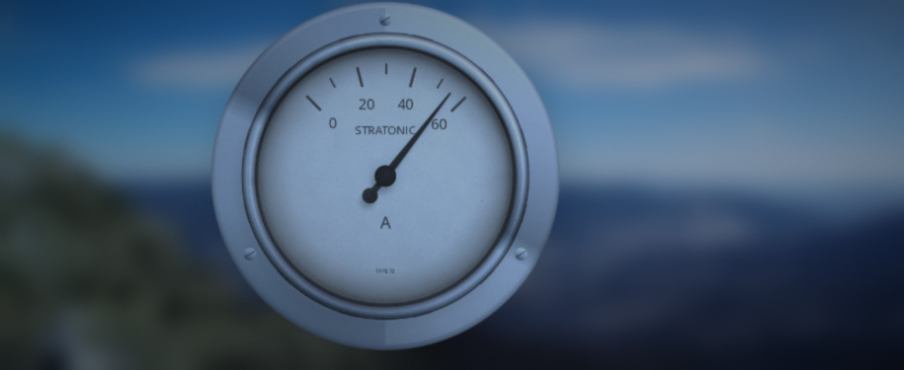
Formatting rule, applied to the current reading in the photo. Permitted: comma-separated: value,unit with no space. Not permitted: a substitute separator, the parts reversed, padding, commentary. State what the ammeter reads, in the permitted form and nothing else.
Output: 55,A
